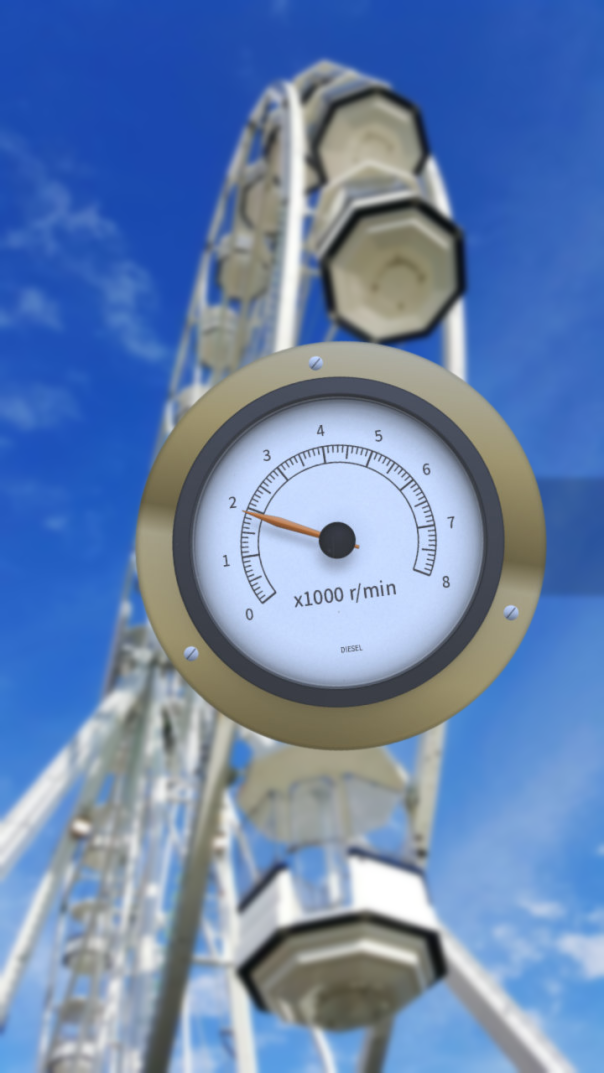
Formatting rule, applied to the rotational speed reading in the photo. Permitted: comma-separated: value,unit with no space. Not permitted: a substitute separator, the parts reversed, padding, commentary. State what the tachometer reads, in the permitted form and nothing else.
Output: 1900,rpm
